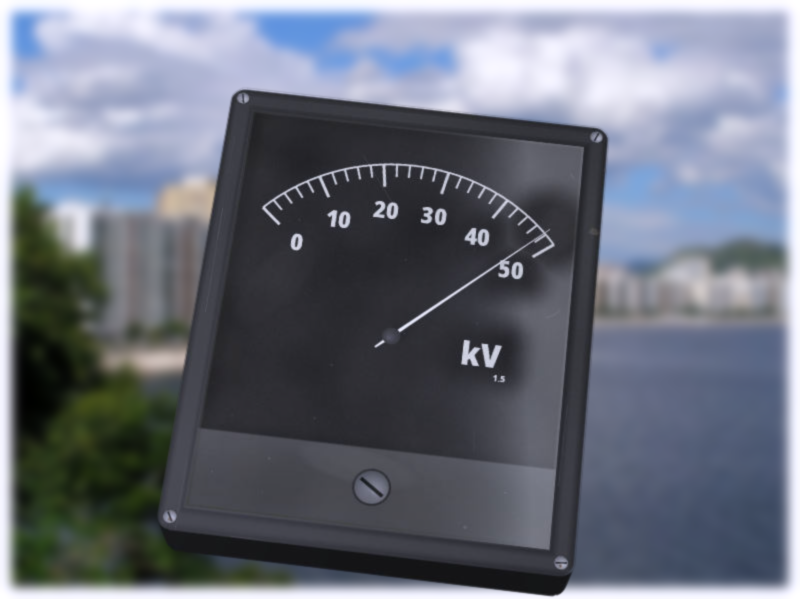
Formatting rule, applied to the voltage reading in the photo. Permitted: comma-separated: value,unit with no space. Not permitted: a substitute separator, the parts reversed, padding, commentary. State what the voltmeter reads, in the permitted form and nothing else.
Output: 48,kV
